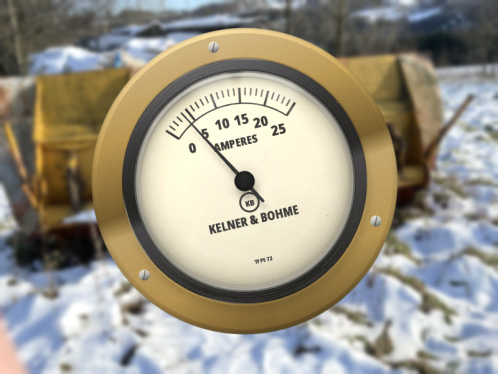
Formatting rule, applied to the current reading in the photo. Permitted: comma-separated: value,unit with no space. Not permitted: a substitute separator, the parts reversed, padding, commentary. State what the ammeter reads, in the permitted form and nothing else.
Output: 4,A
